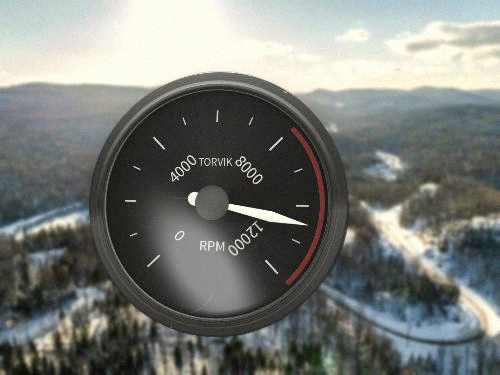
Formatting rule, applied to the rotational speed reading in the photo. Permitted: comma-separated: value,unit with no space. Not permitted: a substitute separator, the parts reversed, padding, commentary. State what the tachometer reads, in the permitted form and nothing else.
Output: 10500,rpm
